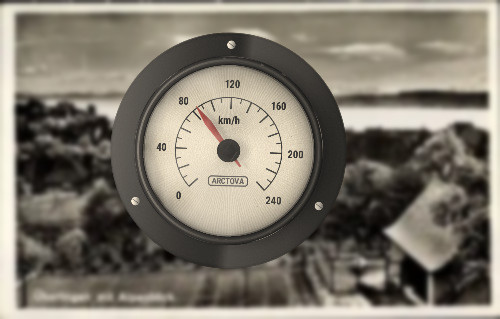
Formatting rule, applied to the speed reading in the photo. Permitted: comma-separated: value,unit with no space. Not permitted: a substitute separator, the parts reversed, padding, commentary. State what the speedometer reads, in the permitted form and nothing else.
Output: 85,km/h
